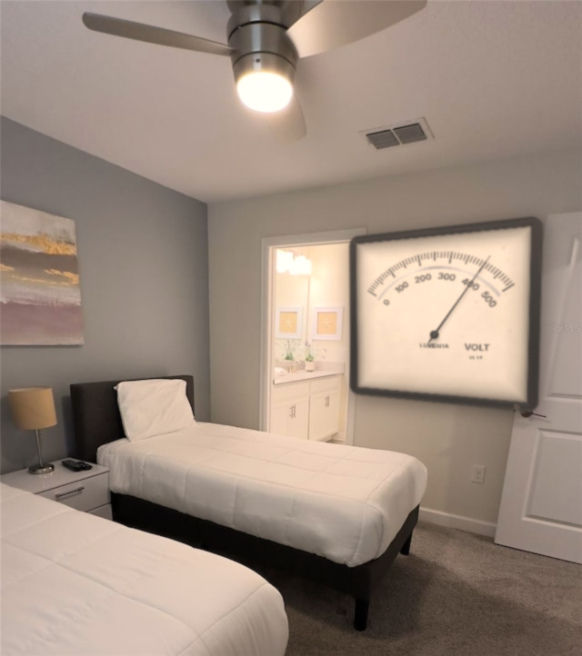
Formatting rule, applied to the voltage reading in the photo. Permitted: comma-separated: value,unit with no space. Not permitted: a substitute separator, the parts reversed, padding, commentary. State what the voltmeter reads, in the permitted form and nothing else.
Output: 400,V
